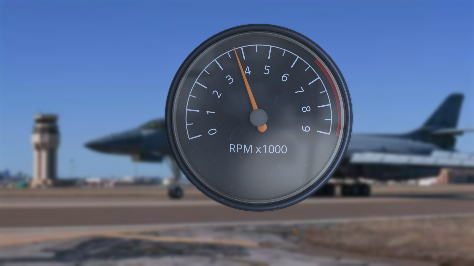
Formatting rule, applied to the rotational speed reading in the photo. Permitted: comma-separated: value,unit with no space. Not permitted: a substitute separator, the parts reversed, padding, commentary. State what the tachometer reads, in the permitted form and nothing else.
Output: 3750,rpm
